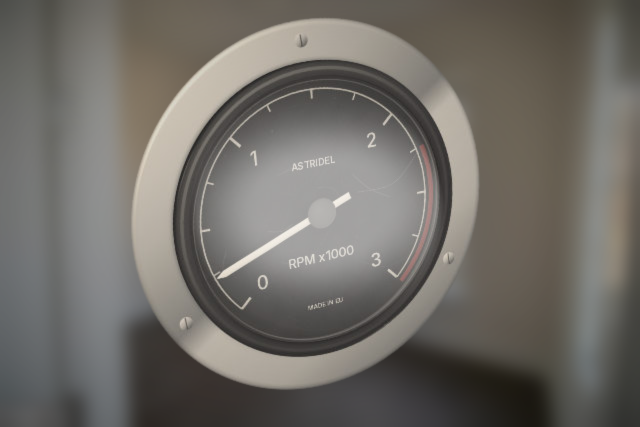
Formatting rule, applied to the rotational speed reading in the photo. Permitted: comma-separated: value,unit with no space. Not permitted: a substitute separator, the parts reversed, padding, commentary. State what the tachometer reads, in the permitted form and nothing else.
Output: 250,rpm
